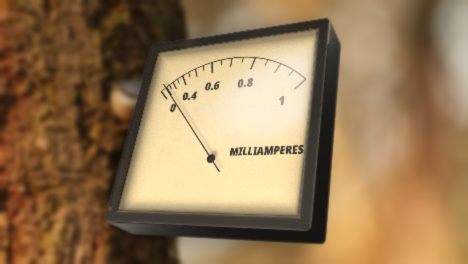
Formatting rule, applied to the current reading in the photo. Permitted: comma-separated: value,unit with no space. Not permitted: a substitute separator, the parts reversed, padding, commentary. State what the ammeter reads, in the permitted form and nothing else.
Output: 0.2,mA
